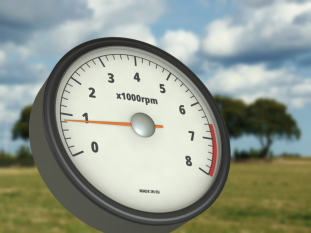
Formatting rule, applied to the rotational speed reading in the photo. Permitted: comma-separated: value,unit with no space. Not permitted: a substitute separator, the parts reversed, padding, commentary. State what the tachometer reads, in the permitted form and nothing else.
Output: 800,rpm
